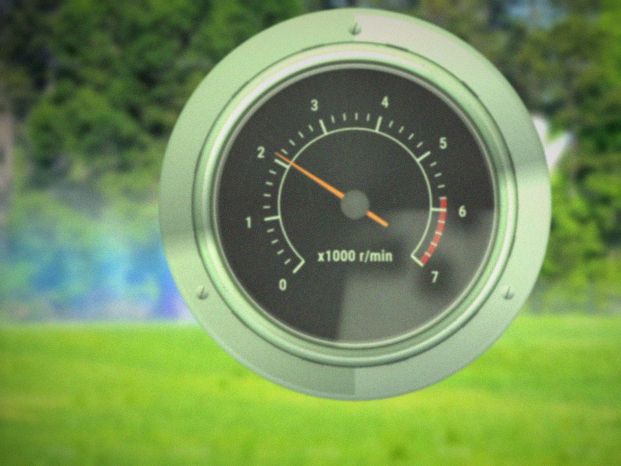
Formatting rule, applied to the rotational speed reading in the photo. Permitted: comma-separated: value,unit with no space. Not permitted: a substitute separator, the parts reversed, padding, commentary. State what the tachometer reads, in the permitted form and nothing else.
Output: 2100,rpm
